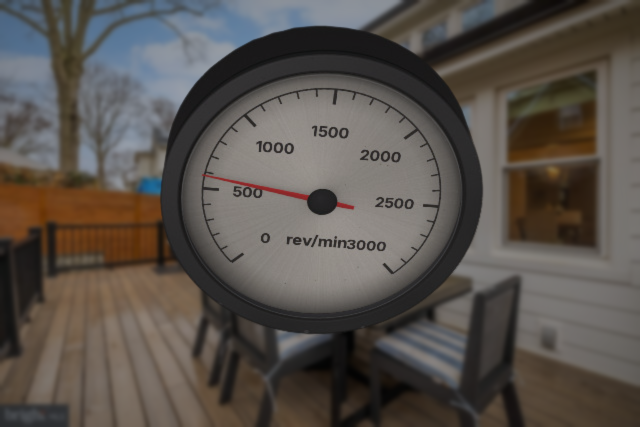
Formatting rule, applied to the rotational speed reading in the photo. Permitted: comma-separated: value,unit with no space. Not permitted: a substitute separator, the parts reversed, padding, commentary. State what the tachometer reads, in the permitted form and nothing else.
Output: 600,rpm
